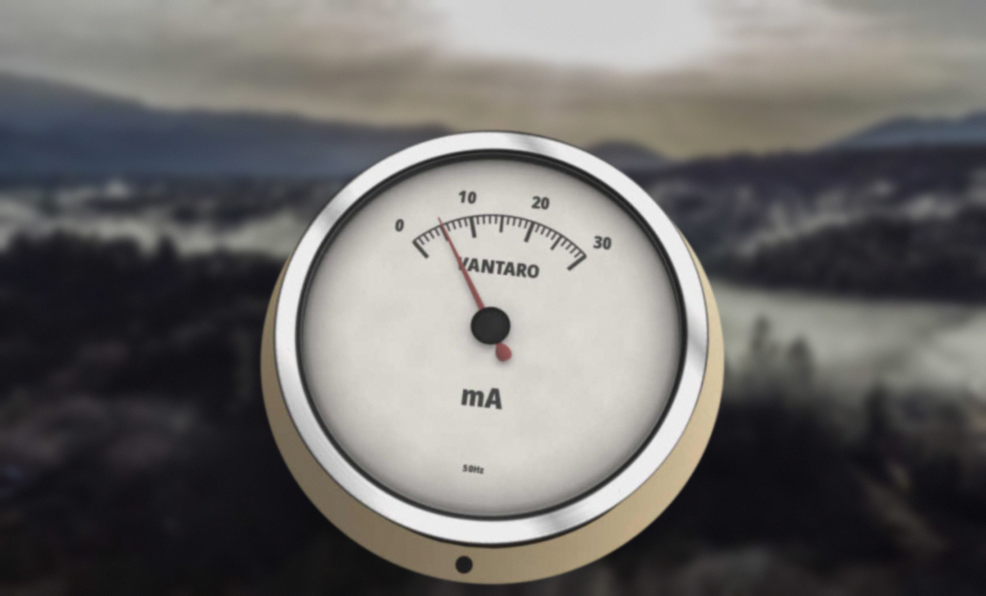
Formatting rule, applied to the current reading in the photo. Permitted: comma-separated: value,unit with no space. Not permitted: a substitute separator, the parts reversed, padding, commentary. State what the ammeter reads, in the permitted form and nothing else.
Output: 5,mA
